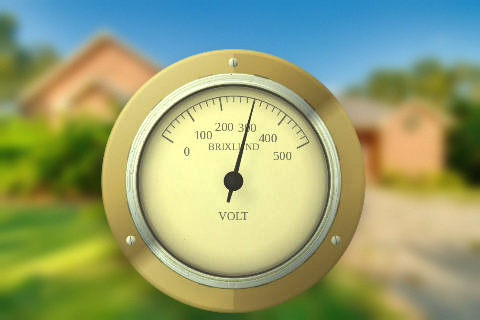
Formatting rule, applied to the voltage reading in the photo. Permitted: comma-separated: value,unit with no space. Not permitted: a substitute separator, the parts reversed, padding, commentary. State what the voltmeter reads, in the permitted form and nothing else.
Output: 300,V
